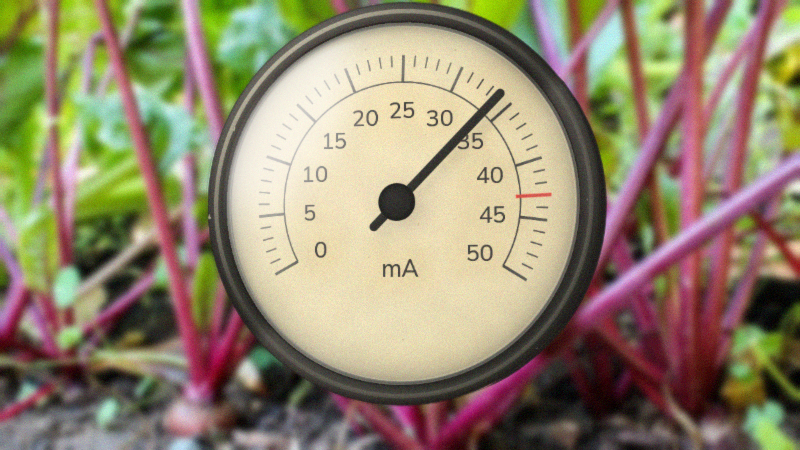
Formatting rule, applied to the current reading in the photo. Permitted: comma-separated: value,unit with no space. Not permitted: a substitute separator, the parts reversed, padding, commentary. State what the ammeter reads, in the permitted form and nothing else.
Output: 34,mA
